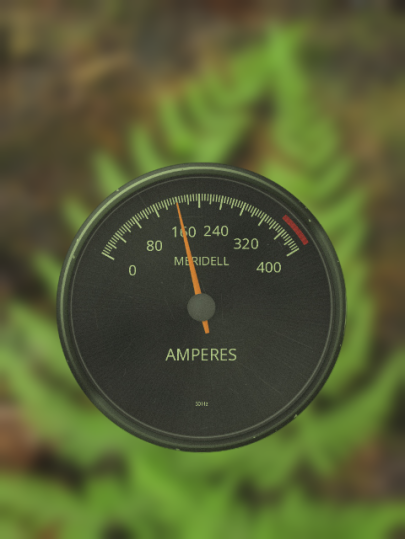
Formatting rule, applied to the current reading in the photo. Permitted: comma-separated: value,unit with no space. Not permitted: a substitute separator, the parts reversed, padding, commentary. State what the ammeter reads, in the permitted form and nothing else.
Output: 160,A
